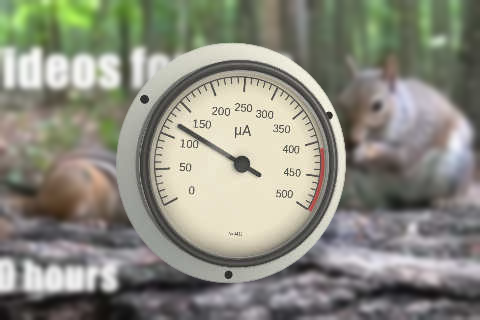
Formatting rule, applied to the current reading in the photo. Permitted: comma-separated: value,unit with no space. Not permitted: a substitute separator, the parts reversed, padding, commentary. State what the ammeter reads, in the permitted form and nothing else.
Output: 120,µA
